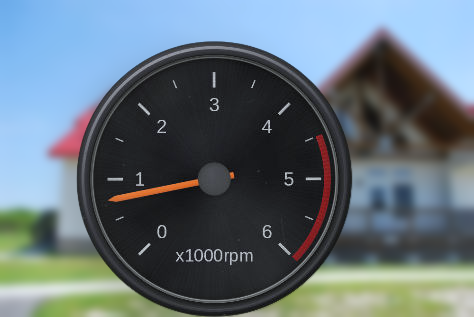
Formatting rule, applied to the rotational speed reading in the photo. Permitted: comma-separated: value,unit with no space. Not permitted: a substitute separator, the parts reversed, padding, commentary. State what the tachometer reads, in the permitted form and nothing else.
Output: 750,rpm
